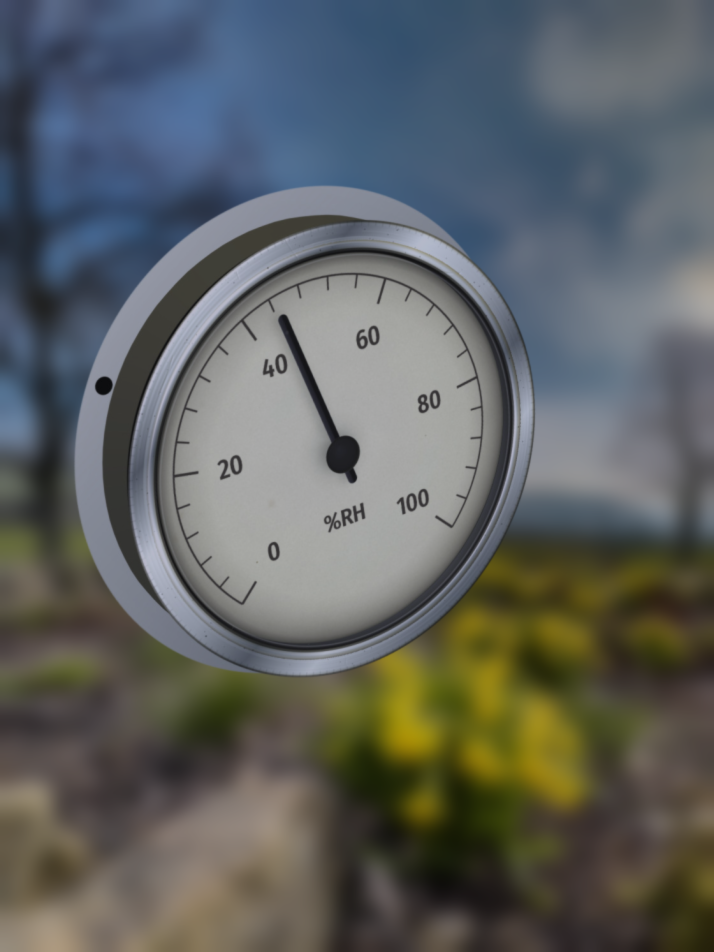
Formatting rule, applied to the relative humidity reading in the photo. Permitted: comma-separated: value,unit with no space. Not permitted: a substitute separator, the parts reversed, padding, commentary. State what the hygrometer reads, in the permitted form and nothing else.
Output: 44,%
